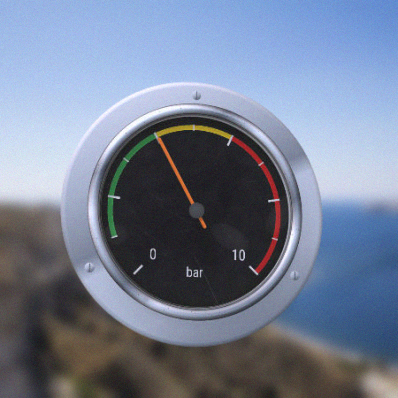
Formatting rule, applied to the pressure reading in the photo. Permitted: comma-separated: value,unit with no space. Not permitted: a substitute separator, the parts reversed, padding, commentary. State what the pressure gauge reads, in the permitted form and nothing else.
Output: 4,bar
